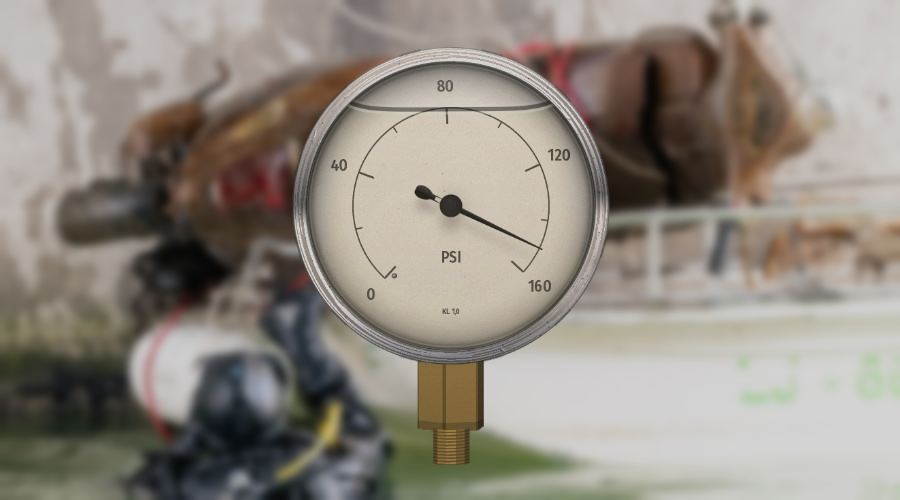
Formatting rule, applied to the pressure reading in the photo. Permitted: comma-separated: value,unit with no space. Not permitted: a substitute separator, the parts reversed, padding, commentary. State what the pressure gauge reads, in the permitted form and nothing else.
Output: 150,psi
